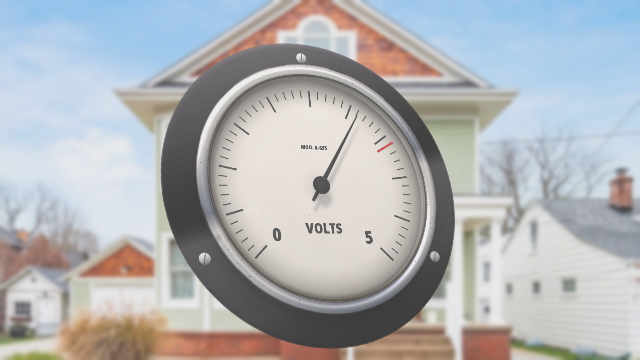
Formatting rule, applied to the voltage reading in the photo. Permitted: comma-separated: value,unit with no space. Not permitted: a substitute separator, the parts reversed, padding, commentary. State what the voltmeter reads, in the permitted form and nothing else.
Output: 3.1,V
